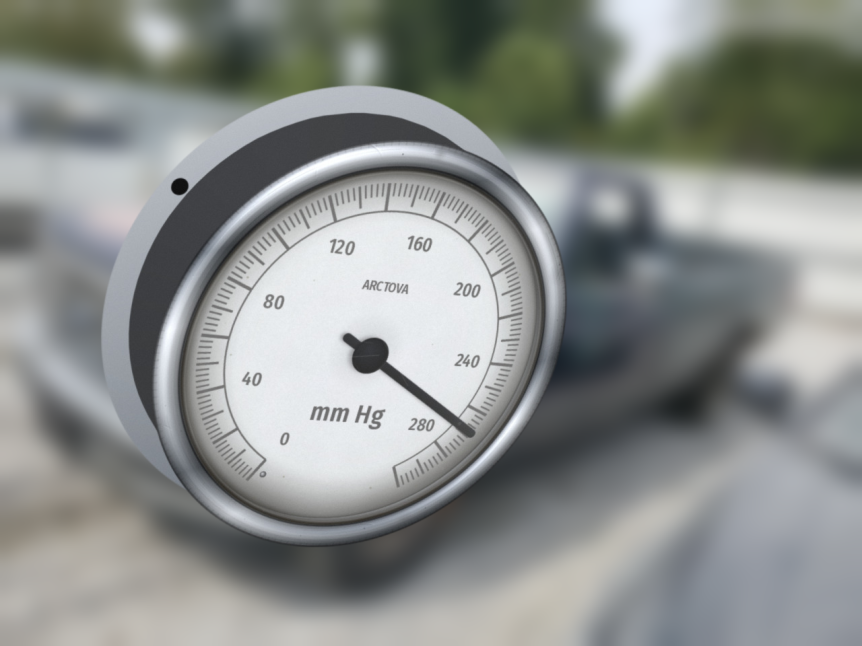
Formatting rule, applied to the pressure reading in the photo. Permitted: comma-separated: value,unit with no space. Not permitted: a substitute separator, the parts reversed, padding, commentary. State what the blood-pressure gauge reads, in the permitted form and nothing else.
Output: 268,mmHg
